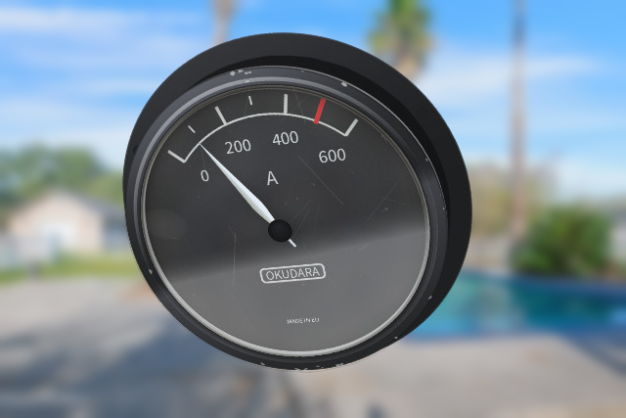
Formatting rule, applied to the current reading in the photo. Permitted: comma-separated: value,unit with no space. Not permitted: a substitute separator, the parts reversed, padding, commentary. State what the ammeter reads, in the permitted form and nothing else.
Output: 100,A
